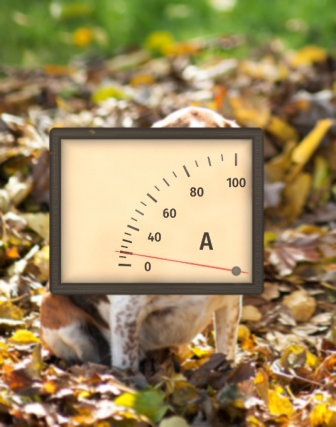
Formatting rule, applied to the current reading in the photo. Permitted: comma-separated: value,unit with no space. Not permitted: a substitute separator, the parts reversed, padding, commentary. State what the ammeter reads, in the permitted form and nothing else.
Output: 20,A
